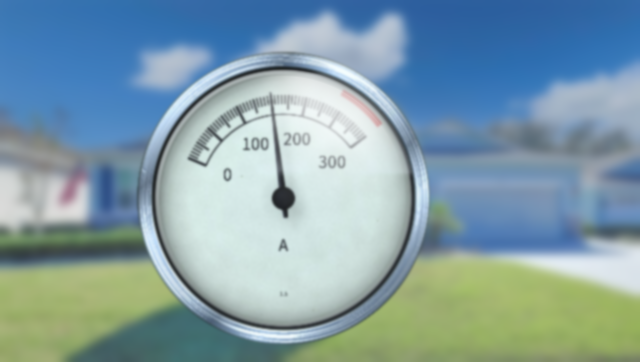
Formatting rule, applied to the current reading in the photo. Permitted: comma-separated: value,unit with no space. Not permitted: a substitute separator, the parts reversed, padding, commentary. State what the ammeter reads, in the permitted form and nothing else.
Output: 150,A
